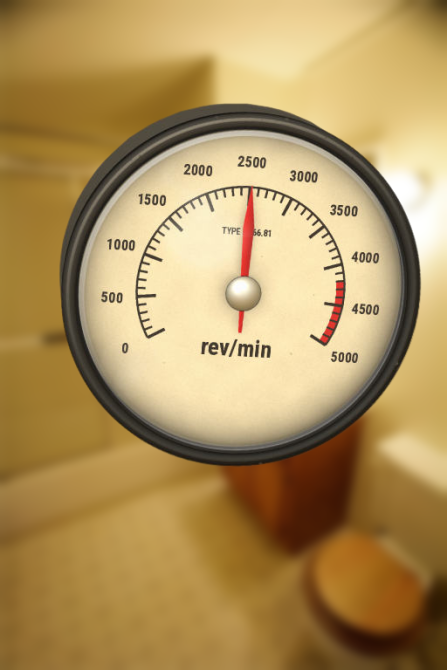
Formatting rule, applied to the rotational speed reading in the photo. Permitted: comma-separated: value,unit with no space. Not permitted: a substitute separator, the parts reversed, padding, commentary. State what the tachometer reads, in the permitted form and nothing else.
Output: 2500,rpm
